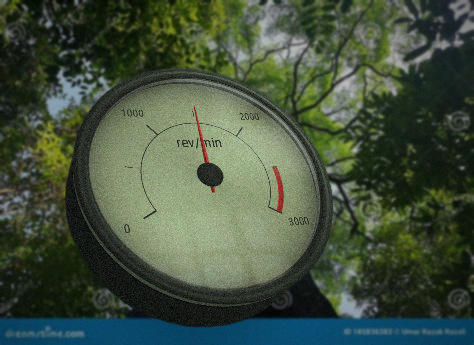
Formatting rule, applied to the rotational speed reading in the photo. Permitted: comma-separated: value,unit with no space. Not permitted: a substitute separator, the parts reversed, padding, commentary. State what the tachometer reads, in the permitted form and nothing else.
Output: 1500,rpm
